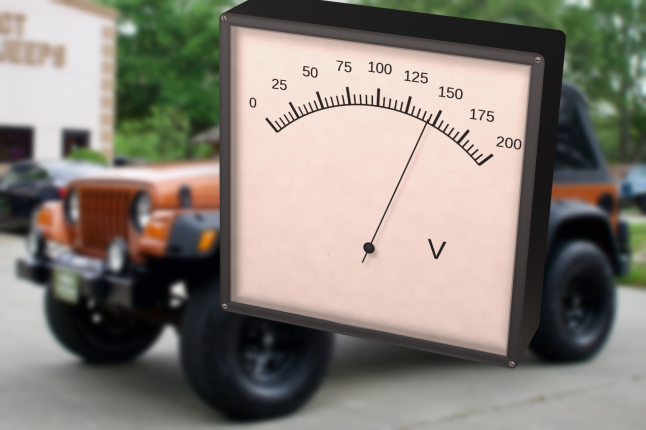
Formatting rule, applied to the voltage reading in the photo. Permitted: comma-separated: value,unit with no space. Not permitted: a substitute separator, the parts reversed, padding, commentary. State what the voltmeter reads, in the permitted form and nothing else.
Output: 145,V
